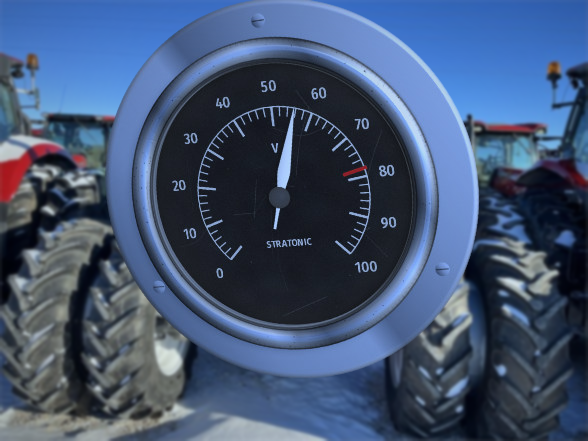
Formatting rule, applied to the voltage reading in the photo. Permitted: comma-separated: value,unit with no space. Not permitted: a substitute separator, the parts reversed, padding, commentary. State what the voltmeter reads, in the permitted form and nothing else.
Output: 56,V
